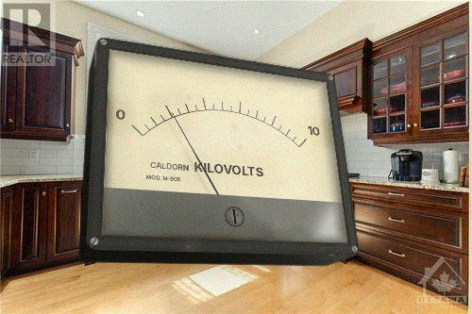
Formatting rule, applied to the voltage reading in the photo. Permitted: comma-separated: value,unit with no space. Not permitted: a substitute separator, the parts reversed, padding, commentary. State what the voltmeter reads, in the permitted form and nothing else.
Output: 2,kV
